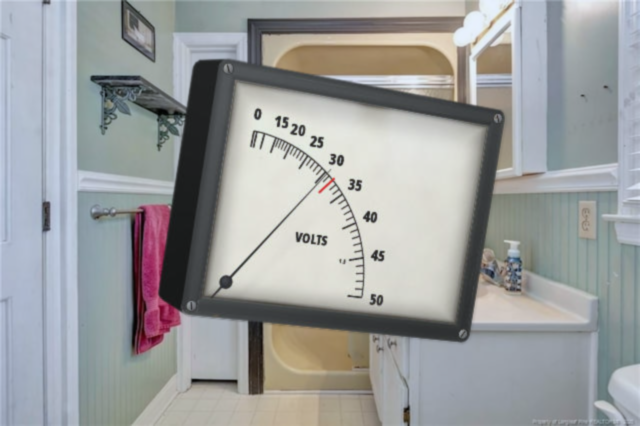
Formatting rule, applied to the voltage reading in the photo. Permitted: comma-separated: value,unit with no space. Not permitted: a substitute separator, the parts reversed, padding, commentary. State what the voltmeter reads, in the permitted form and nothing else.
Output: 30,V
